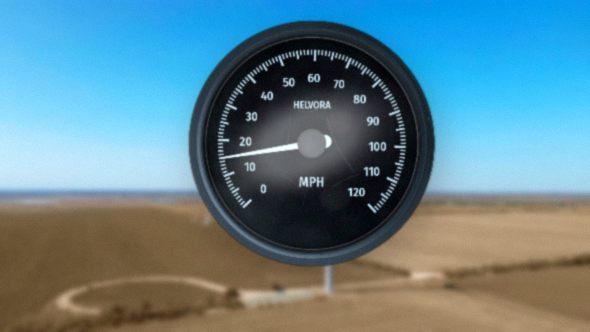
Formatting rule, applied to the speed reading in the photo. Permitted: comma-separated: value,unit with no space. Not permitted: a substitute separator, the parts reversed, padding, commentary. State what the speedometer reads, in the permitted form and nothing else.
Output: 15,mph
